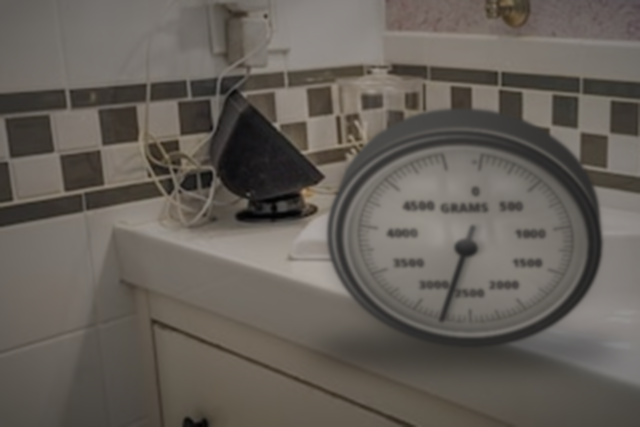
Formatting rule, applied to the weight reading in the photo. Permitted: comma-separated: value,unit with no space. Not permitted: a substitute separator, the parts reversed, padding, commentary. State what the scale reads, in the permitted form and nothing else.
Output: 2750,g
